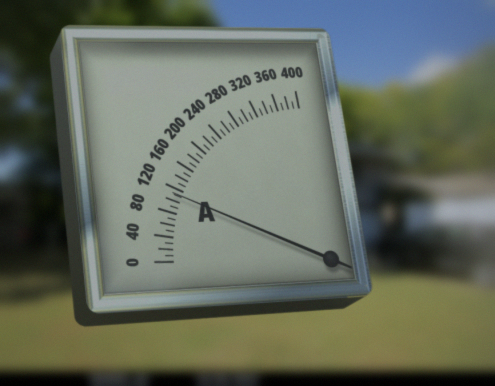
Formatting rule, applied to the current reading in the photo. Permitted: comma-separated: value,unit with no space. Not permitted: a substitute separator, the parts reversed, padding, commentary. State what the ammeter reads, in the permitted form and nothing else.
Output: 110,A
